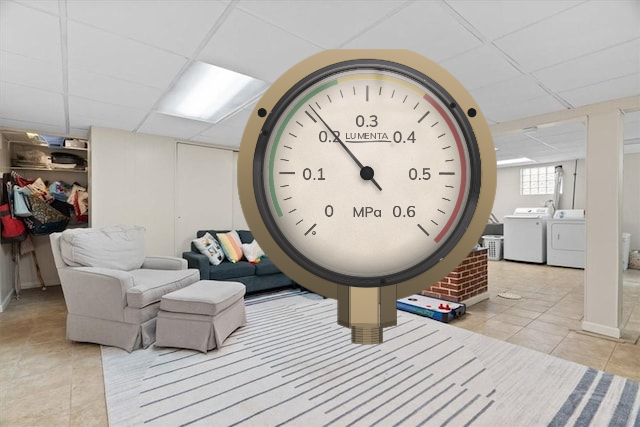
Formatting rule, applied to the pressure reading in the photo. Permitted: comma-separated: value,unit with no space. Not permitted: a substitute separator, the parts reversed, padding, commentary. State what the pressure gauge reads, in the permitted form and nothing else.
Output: 0.21,MPa
